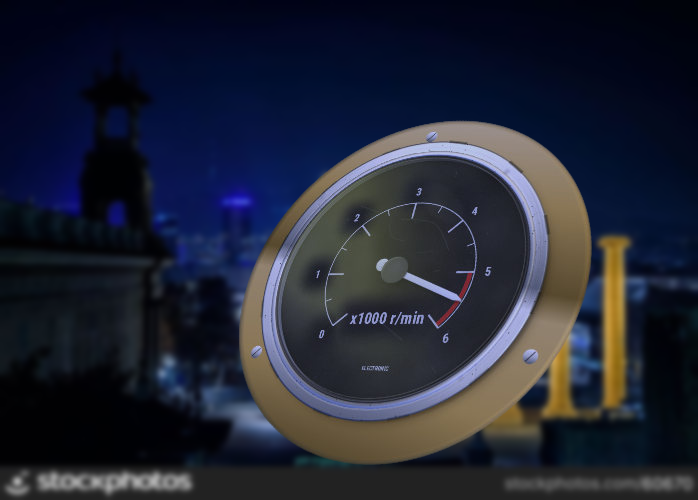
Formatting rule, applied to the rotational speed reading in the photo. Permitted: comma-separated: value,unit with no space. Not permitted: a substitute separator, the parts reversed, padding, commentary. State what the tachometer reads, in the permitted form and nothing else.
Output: 5500,rpm
